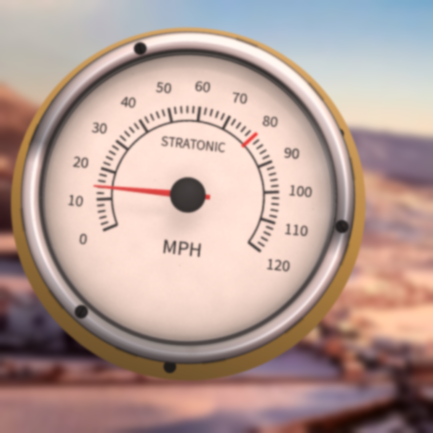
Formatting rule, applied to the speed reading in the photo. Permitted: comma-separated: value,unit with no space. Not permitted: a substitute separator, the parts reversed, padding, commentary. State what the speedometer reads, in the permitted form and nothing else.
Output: 14,mph
